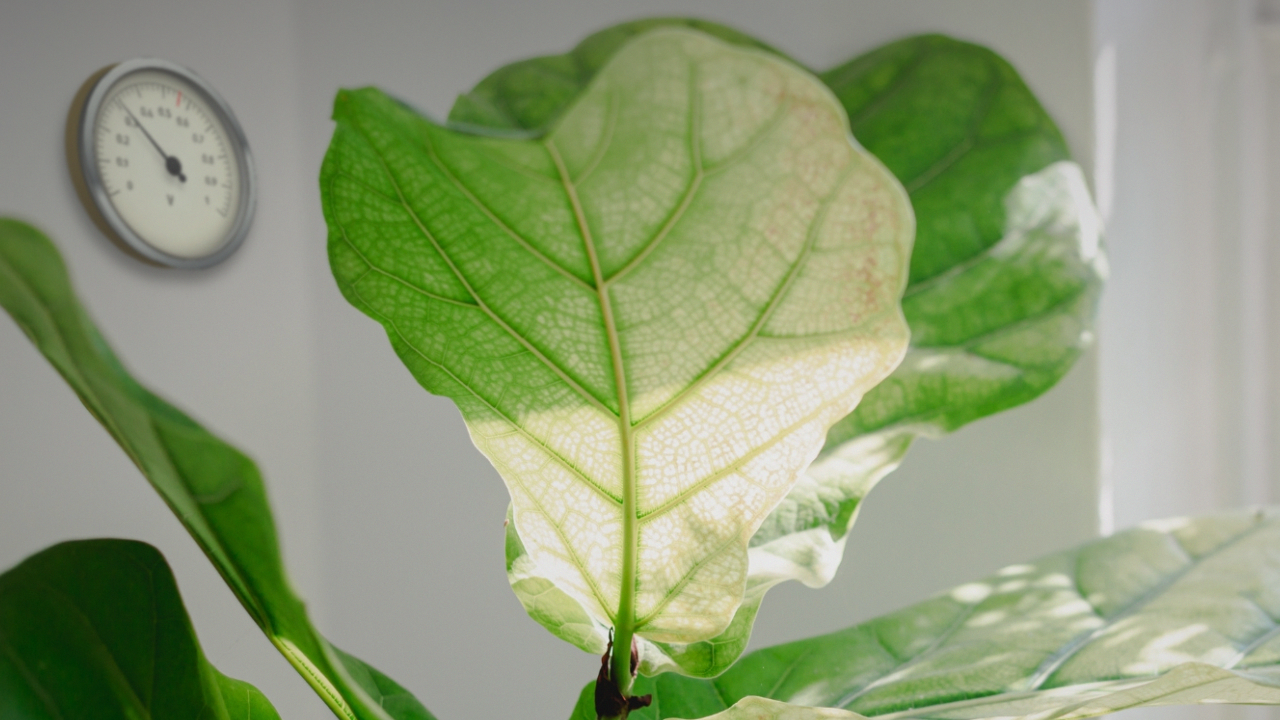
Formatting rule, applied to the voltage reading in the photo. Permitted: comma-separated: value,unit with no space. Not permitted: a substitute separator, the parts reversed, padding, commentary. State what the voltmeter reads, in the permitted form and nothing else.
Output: 0.3,V
